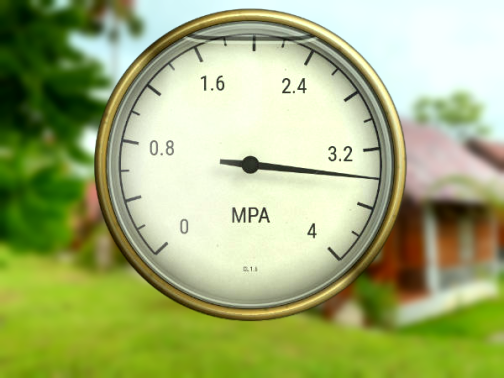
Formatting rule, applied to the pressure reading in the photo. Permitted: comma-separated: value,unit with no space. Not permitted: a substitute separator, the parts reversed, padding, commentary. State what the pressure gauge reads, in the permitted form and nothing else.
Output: 3.4,MPa
